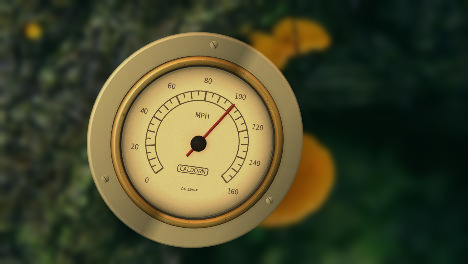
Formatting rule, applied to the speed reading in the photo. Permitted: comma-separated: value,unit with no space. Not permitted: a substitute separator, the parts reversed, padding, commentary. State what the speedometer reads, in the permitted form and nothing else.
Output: 100,mph
